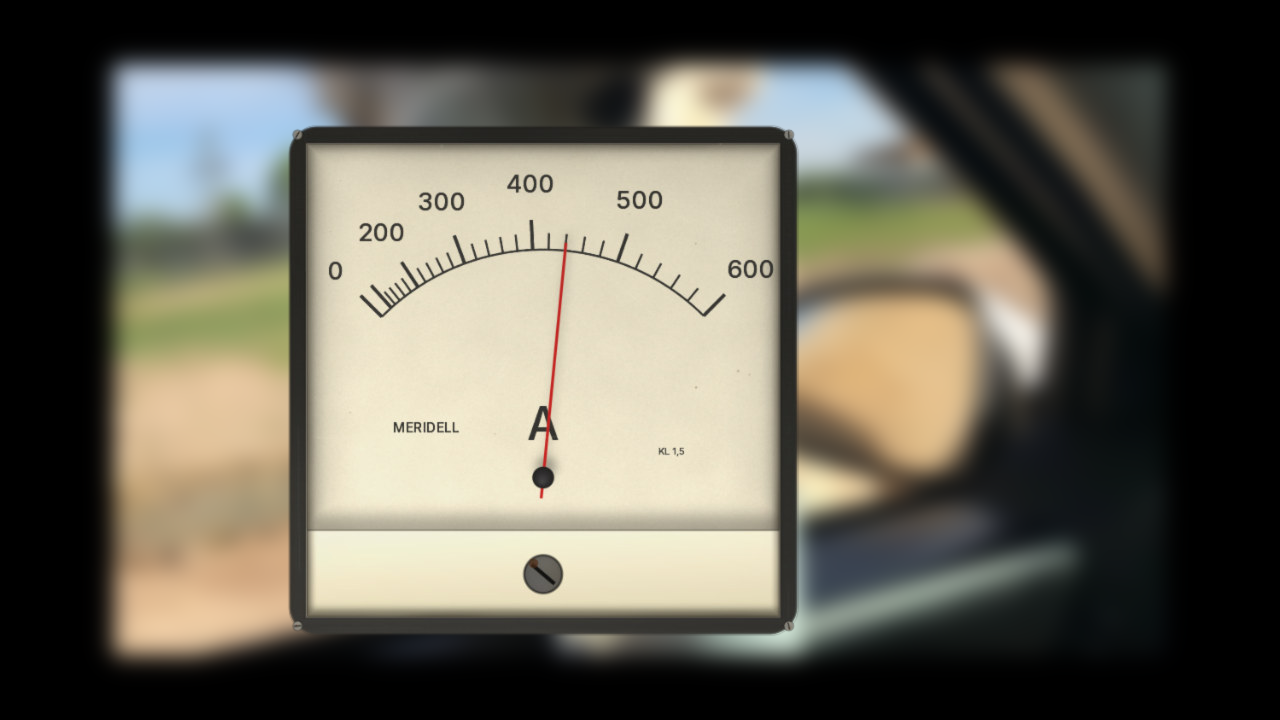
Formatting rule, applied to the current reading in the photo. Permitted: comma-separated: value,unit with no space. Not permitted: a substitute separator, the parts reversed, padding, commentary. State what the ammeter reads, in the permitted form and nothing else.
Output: 440,A
